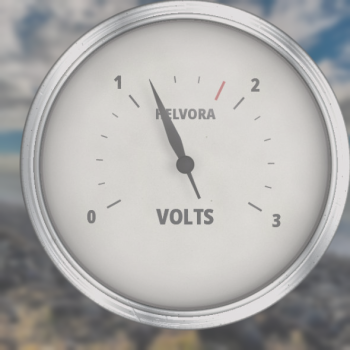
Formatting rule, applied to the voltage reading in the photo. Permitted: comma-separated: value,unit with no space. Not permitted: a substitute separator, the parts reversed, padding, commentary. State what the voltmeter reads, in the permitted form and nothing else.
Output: 1.2,V
